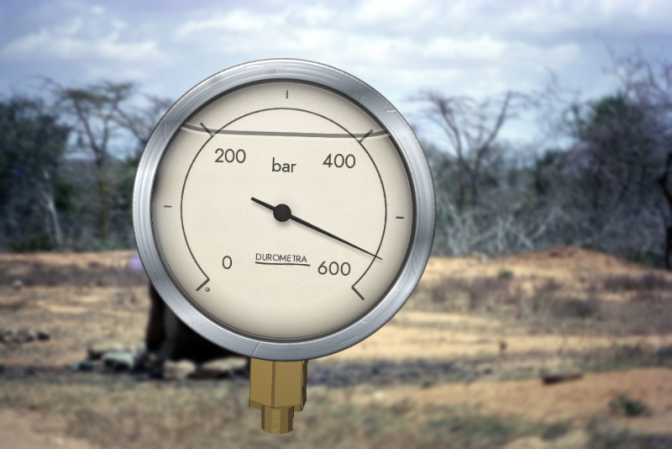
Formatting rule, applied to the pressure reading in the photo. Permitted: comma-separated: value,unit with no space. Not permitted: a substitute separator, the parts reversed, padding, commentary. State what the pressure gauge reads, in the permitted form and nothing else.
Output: 550,bar
